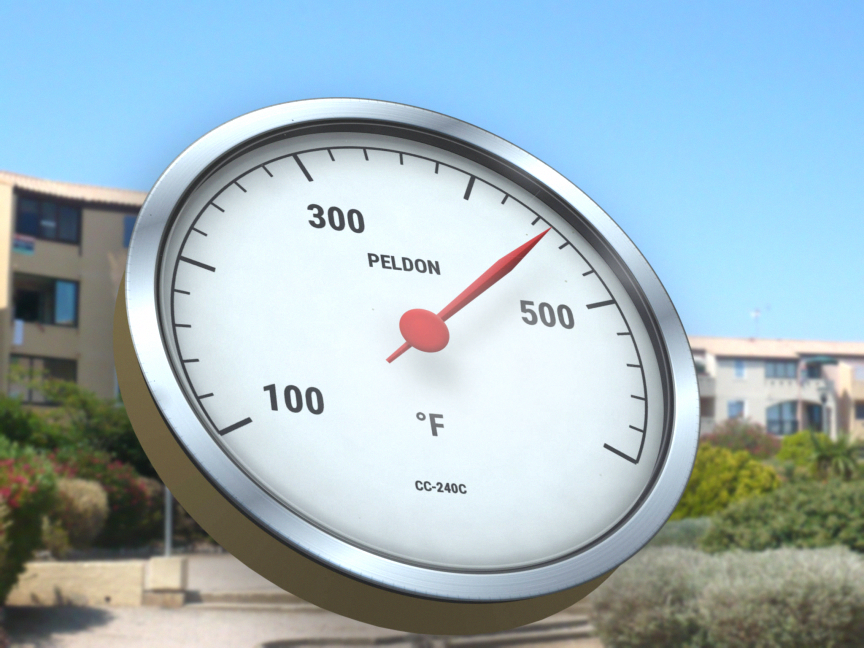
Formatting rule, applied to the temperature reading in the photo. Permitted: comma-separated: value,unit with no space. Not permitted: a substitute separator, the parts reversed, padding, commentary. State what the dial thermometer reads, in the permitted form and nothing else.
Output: 450,°F
